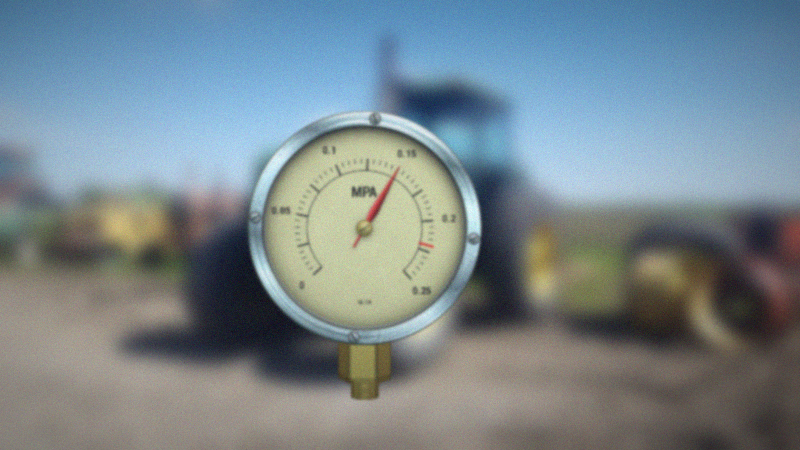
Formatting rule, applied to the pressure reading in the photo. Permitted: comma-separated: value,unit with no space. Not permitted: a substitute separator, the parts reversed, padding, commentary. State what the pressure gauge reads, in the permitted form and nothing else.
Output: 0.15,MPa
